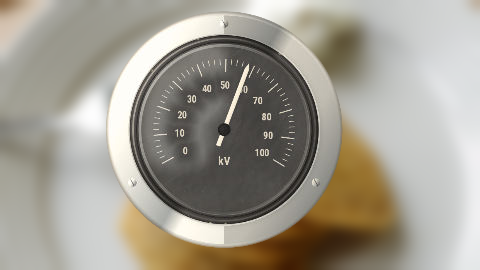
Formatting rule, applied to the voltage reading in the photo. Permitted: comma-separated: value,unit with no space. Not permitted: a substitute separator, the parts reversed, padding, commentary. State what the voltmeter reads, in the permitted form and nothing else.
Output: 58,kV
